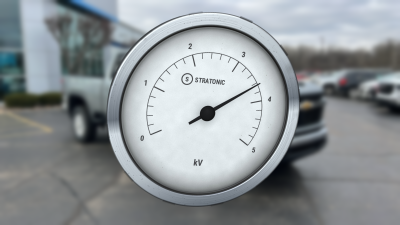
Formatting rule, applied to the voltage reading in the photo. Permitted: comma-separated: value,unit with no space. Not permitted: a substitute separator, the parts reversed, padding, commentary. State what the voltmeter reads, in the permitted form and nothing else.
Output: 3.6,kV
